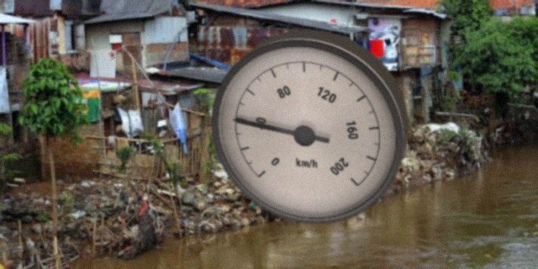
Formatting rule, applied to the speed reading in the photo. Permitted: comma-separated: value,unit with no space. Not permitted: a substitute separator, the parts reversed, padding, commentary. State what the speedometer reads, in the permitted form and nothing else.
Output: 40,km/h
